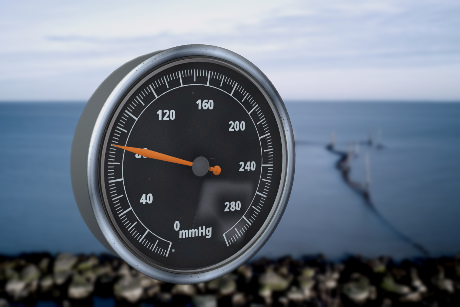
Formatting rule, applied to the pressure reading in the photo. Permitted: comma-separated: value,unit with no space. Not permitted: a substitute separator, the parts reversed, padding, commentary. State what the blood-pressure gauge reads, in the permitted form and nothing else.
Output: 80,mmHg
